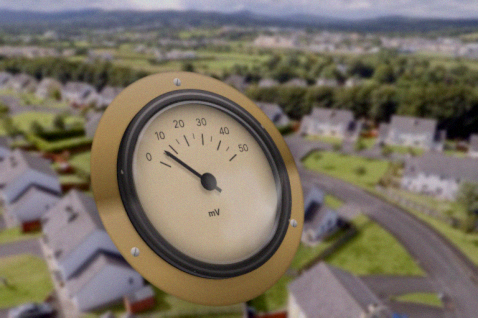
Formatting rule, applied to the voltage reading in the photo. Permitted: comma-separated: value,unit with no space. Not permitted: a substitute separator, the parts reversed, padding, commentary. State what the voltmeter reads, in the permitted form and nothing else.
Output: 5,mV
